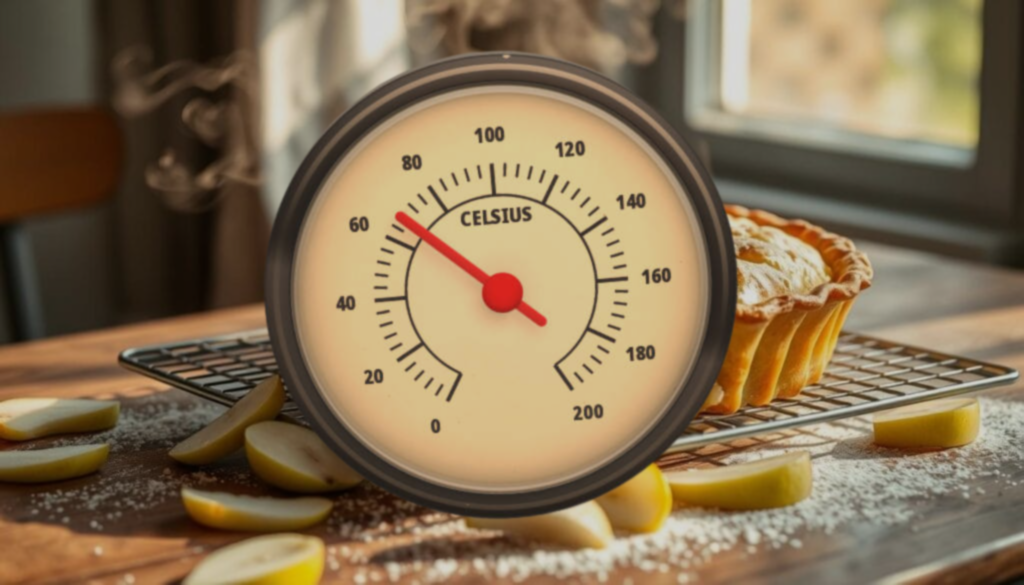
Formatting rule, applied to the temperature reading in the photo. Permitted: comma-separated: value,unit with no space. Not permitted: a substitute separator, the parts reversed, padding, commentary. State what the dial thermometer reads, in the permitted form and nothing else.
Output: 68,°C
